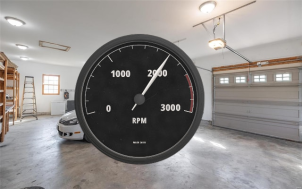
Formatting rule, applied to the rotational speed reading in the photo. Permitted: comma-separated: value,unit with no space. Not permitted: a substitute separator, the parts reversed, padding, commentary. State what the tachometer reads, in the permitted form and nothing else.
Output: 2000,rpm
